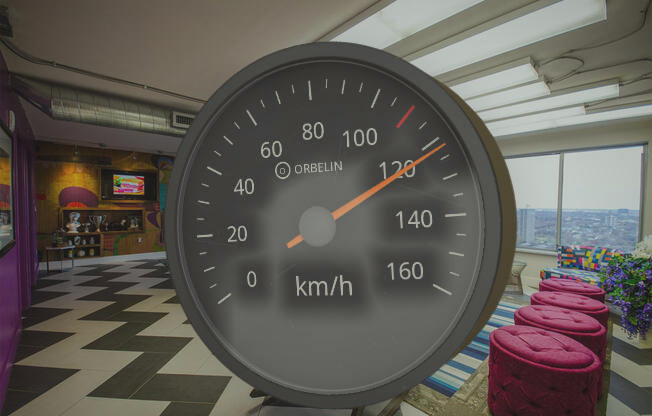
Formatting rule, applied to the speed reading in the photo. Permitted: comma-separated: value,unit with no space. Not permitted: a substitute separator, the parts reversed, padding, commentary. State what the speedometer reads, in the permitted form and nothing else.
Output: 122.5,km/h
